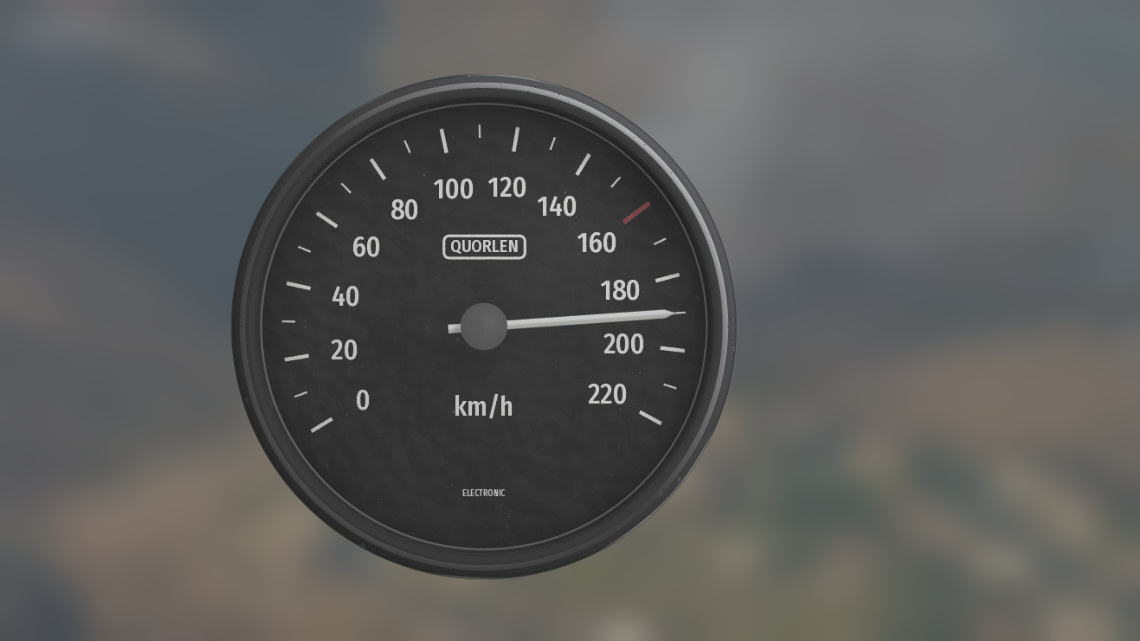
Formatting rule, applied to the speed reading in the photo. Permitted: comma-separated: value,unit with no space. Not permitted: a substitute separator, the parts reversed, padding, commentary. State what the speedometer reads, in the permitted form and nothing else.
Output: 190,km/h
